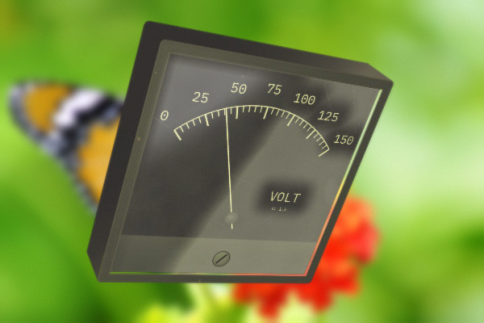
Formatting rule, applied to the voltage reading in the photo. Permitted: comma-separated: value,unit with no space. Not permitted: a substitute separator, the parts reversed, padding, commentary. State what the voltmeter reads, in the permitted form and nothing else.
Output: 40,V
